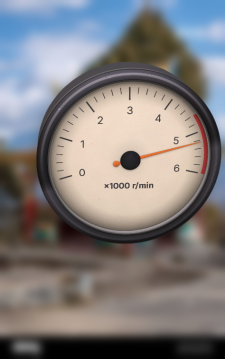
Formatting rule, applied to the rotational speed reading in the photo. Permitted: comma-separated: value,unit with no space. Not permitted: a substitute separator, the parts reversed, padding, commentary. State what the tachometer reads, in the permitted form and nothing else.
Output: 5200,rpm
